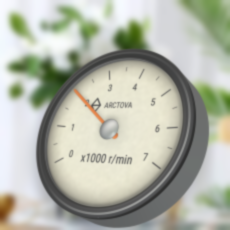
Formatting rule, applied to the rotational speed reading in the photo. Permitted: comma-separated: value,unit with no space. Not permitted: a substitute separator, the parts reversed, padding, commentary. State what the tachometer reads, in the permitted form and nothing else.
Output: 2000,rpm
